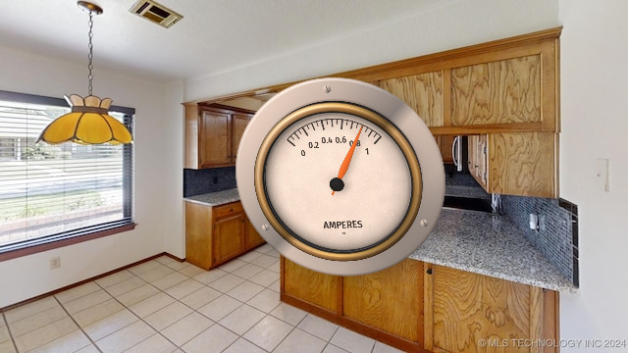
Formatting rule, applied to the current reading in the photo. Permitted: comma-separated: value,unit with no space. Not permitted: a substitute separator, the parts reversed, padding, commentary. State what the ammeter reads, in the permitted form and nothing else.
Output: 0.8,A
